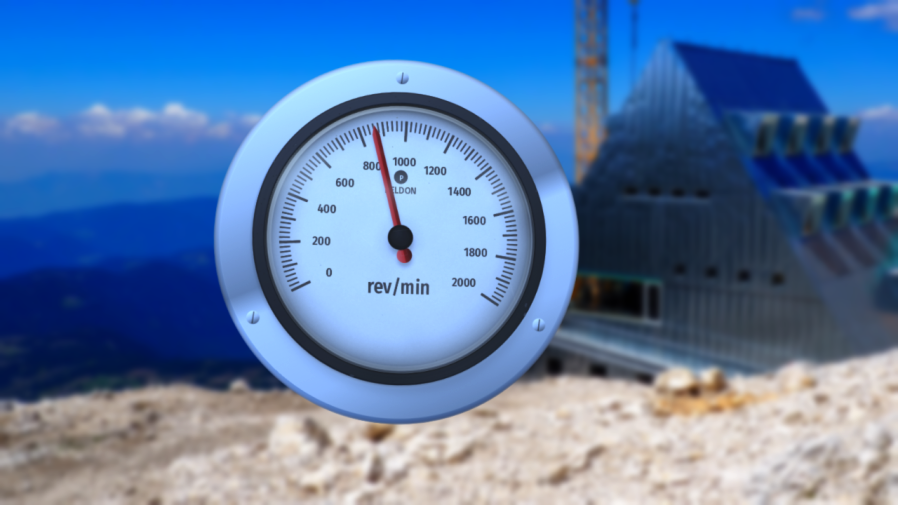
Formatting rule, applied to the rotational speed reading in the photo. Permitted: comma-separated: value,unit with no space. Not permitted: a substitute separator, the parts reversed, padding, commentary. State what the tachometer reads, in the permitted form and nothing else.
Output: 860,rpm
